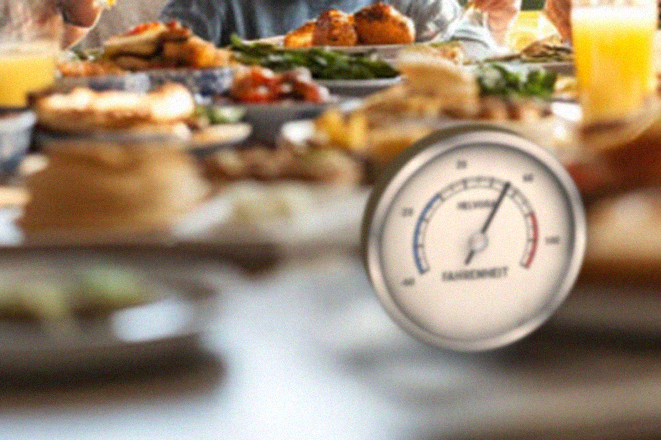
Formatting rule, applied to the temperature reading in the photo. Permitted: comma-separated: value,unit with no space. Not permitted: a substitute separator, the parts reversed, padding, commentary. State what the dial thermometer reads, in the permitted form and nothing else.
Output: 50,°F
